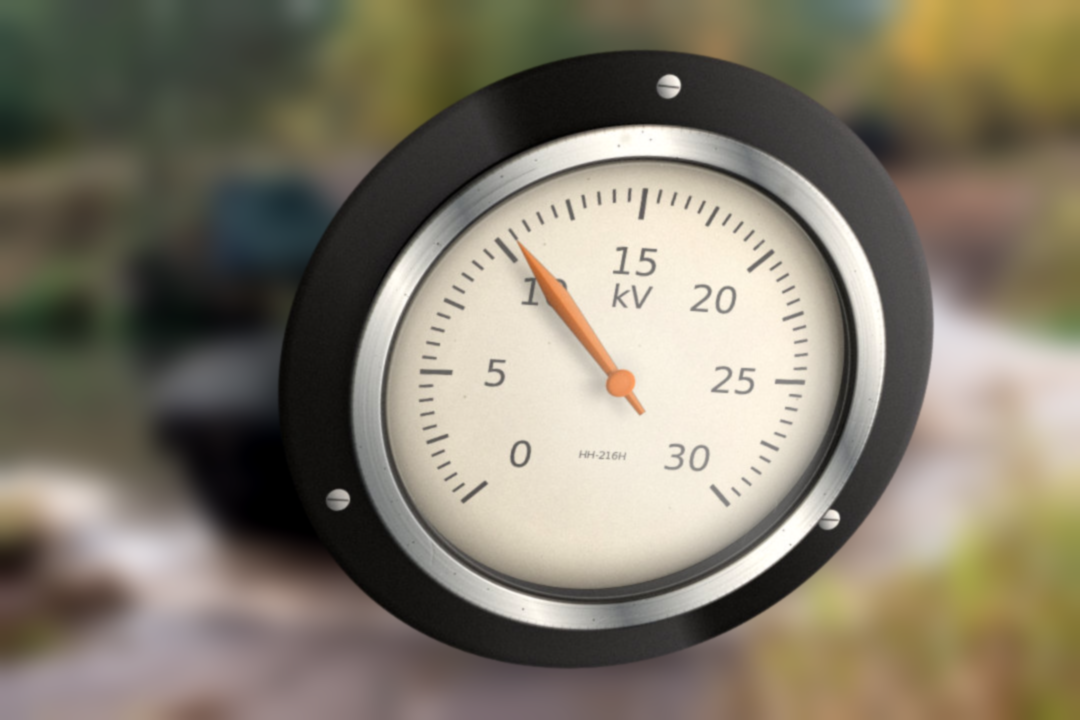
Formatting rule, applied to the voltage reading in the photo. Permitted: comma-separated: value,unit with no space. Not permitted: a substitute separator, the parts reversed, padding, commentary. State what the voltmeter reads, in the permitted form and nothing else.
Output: 10.5,kV
